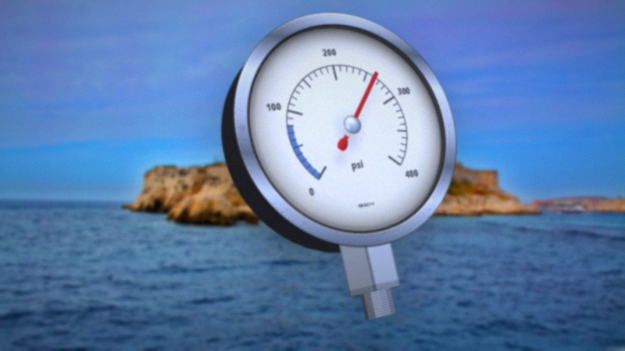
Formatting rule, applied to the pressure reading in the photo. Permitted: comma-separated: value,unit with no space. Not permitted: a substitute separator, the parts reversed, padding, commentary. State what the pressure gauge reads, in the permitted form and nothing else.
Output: 260,psi
